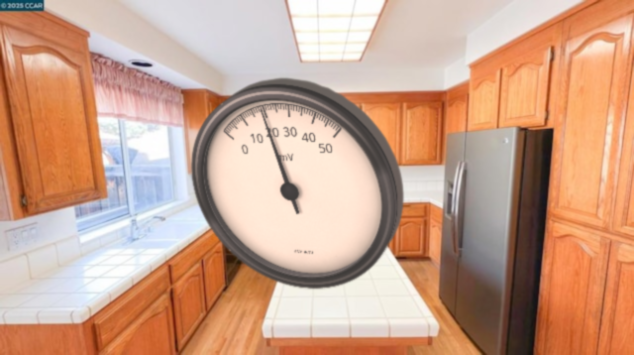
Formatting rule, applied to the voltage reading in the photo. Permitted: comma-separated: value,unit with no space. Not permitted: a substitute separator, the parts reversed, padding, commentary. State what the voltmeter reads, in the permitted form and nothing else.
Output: 20,mV
